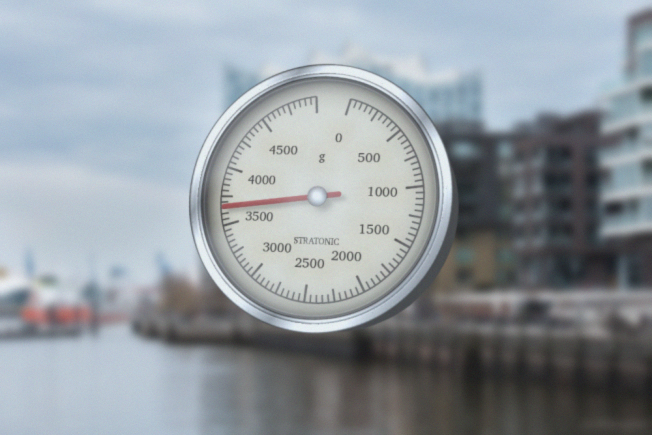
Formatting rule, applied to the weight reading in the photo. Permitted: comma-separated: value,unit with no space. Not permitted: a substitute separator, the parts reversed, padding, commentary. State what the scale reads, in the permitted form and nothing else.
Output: 3650,g
